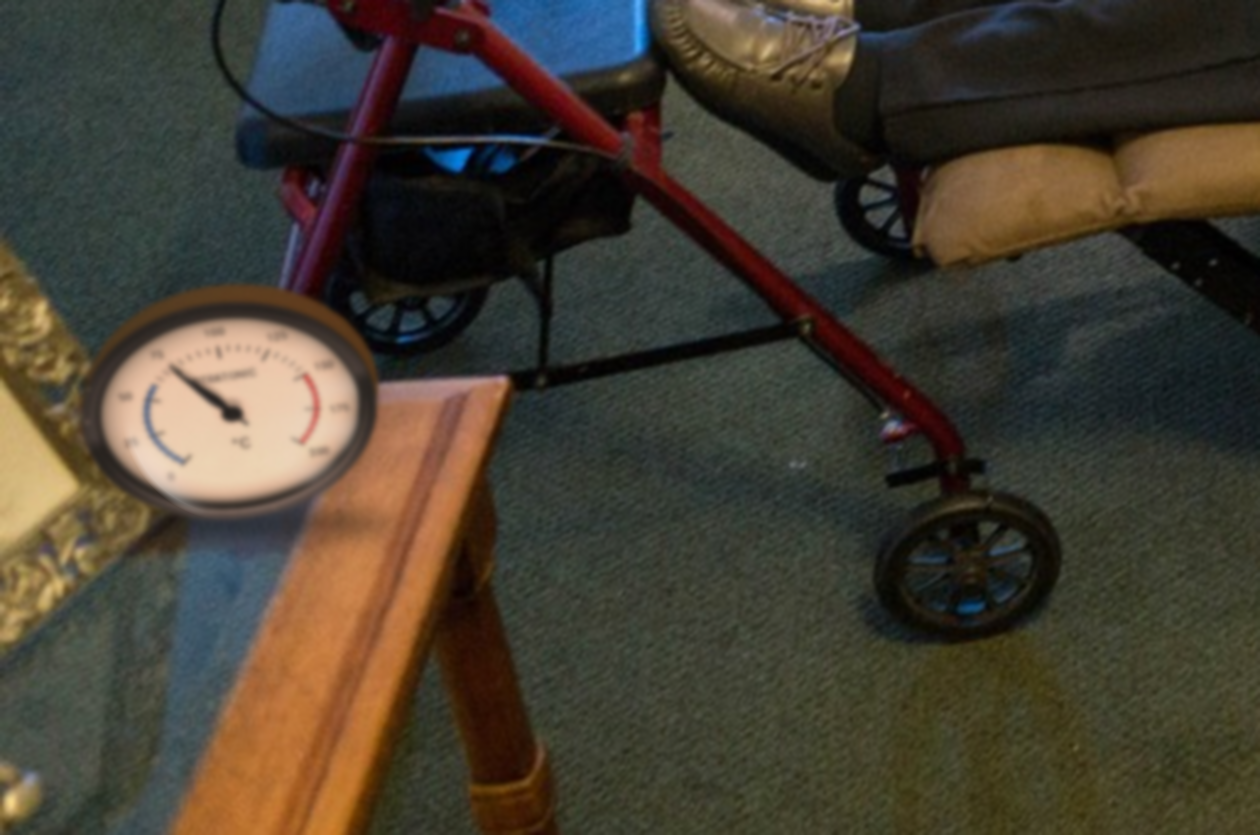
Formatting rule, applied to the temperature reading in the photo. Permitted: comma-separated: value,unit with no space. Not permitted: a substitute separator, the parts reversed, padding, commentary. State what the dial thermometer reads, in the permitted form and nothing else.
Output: 75,°C
